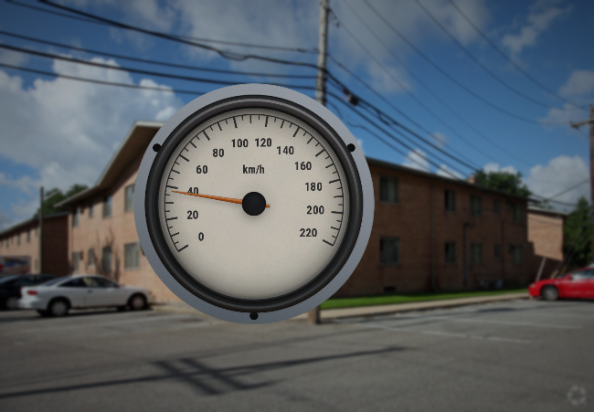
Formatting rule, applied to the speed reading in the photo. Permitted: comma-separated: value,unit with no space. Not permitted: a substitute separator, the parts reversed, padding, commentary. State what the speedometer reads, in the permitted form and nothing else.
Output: 37.5,km/h
